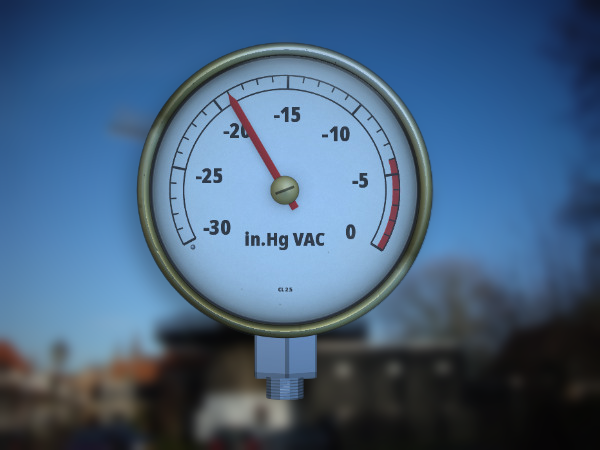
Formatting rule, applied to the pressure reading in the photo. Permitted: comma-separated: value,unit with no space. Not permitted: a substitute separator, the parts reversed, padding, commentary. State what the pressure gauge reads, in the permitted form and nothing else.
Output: -19,inHg
